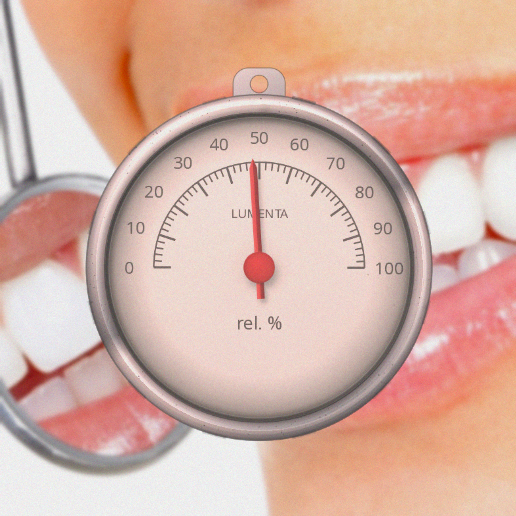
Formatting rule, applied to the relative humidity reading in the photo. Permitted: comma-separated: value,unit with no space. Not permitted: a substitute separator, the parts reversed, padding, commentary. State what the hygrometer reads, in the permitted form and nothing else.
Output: 48,%
